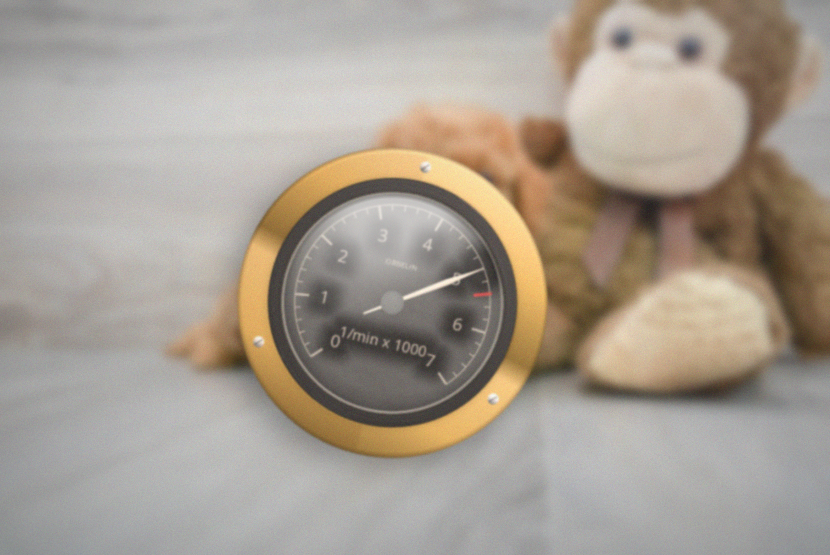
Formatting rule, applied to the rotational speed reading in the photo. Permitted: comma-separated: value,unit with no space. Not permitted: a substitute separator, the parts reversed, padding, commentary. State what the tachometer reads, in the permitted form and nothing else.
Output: 5000,rpm
